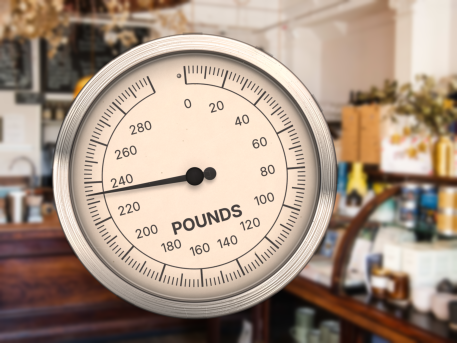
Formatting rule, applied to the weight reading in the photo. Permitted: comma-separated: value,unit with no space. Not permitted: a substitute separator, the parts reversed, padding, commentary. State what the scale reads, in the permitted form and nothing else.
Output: 234,lb
